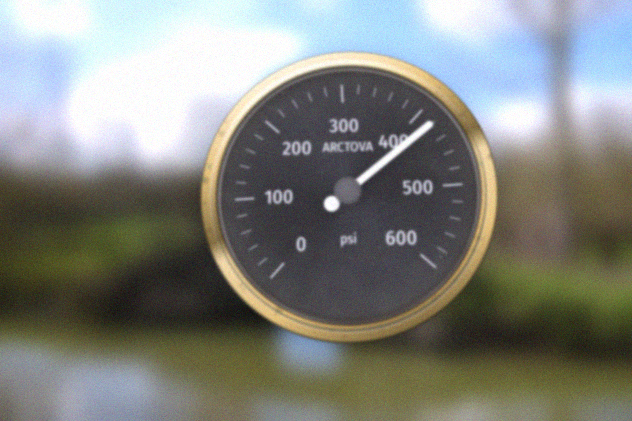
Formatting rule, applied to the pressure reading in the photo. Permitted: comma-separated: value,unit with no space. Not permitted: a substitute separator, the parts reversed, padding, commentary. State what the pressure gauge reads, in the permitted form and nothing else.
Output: 420,psi
